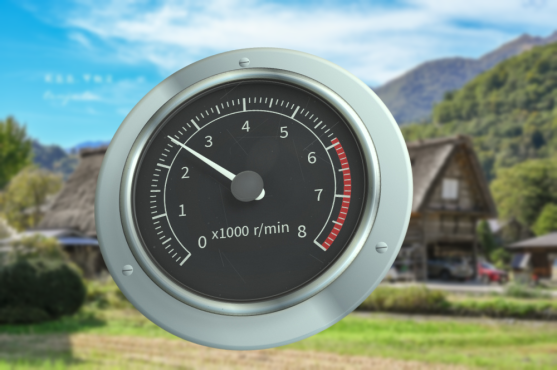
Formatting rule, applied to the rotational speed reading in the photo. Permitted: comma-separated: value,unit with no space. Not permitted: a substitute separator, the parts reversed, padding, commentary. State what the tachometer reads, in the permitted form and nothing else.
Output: 2500,rpm
